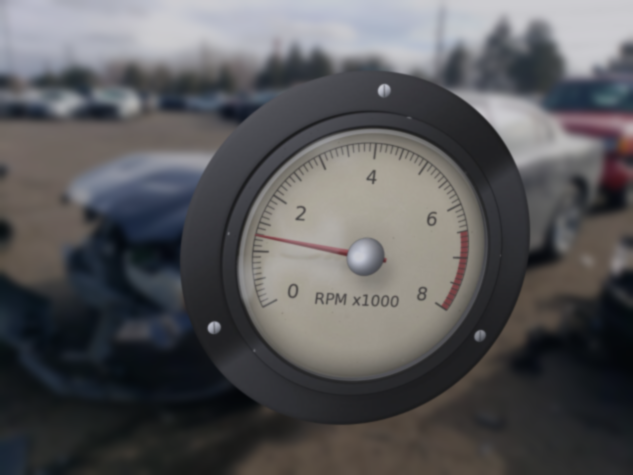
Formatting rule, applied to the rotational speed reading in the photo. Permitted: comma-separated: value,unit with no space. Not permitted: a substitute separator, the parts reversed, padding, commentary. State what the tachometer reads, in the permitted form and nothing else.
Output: 1300,rpm
